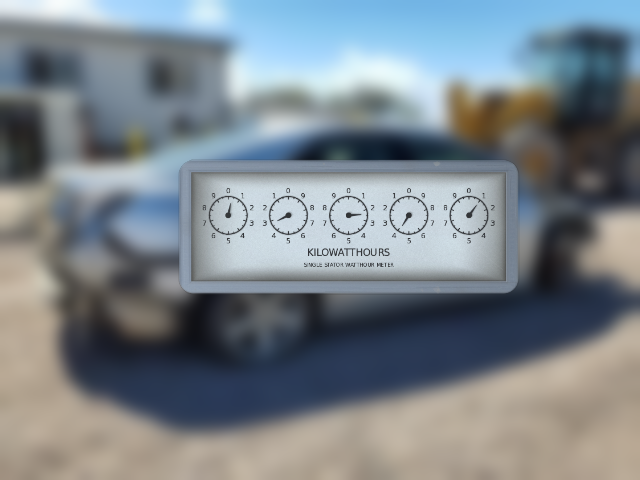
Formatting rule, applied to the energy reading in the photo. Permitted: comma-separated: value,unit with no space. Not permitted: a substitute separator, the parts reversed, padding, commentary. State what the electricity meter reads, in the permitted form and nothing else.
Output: 3241,kWh
